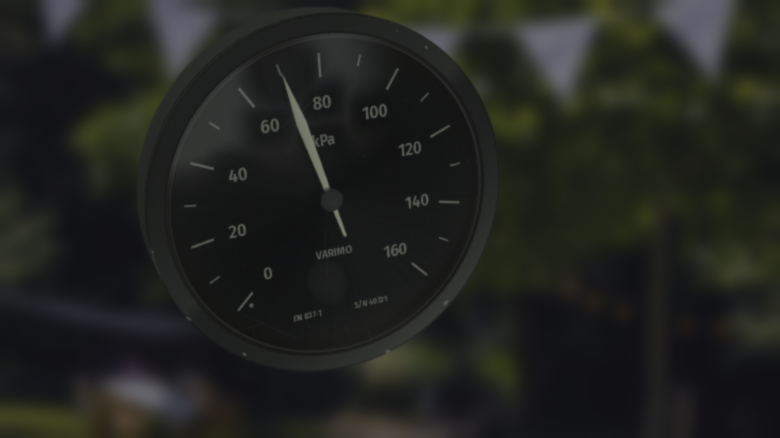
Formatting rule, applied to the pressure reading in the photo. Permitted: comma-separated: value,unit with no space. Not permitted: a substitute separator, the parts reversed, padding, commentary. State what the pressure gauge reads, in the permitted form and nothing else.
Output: 70,kPa
